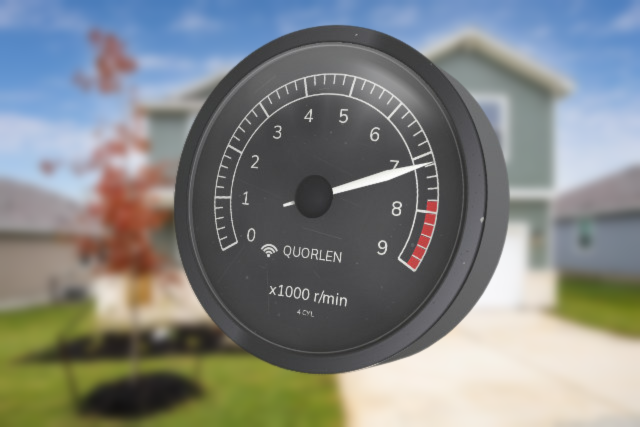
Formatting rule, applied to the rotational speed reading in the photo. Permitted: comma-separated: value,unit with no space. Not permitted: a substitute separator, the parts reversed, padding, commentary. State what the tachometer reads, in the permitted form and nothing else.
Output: 7200,rpm
